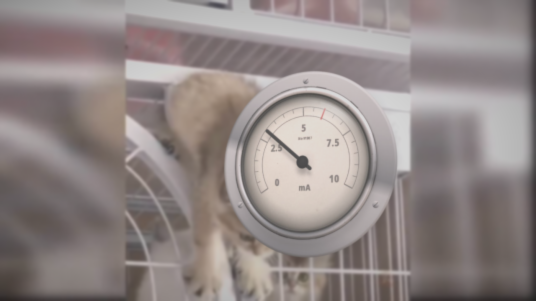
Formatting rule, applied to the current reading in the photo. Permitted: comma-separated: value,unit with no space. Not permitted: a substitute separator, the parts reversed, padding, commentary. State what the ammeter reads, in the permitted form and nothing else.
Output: 3,mA
